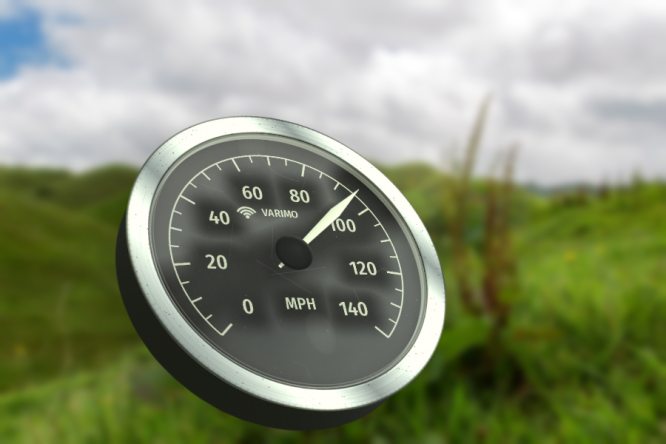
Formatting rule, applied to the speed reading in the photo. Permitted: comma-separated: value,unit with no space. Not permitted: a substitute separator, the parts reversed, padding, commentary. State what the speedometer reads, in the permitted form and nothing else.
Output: 95,mph
